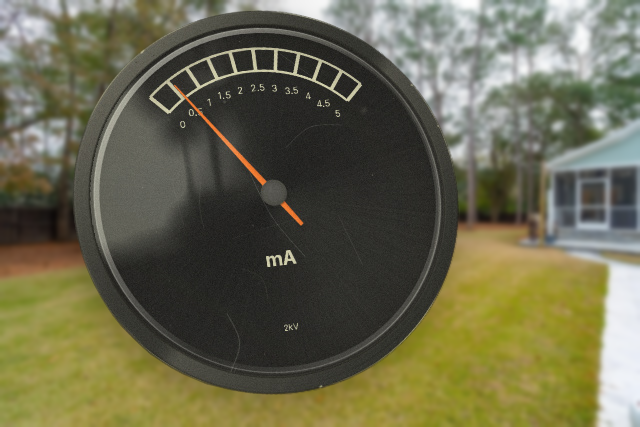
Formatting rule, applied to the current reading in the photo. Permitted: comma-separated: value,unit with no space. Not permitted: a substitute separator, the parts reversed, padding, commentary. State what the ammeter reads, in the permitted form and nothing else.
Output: 0.5,mA
